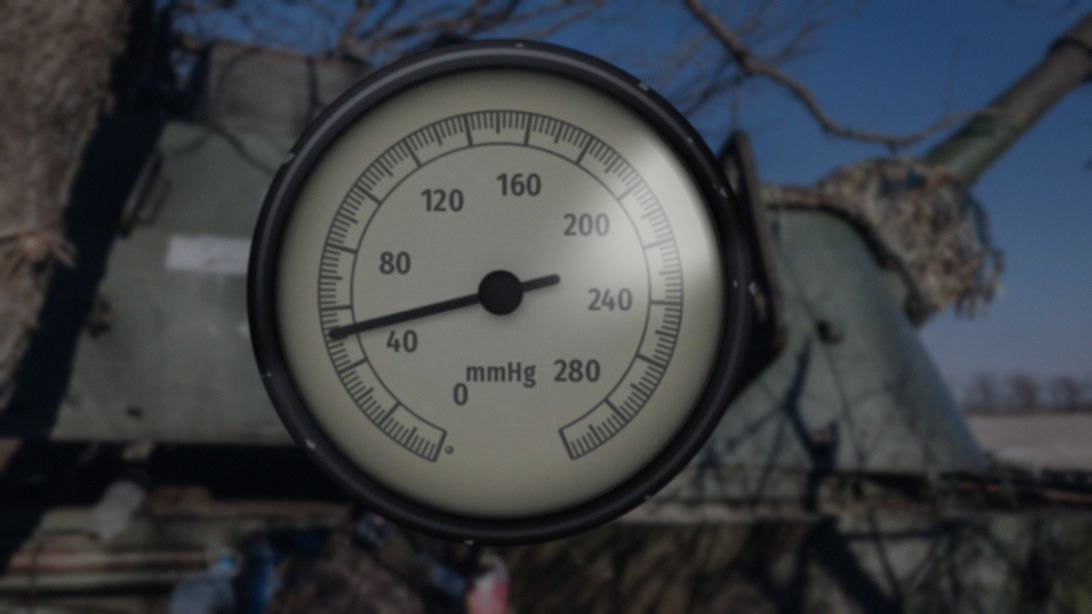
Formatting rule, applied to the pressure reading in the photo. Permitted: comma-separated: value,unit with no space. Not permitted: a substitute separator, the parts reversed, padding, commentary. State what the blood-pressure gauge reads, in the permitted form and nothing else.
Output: 52,mmHg
